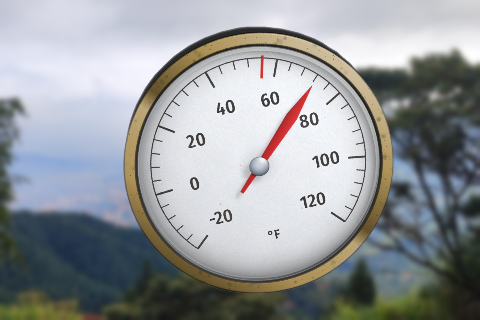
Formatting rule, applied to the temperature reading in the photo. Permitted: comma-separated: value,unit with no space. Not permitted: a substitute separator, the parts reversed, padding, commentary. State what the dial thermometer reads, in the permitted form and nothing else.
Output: 72,°F
